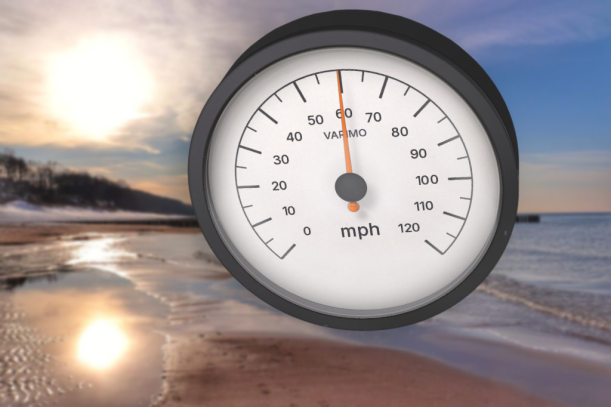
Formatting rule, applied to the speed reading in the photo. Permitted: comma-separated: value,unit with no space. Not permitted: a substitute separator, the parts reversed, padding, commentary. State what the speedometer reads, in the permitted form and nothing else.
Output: 60,mph
